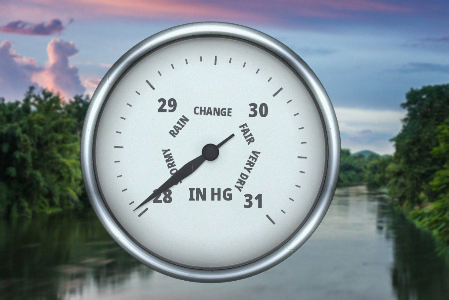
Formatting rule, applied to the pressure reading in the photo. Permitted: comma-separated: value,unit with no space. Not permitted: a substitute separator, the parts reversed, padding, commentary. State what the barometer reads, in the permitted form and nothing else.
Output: 28.05,inHg
